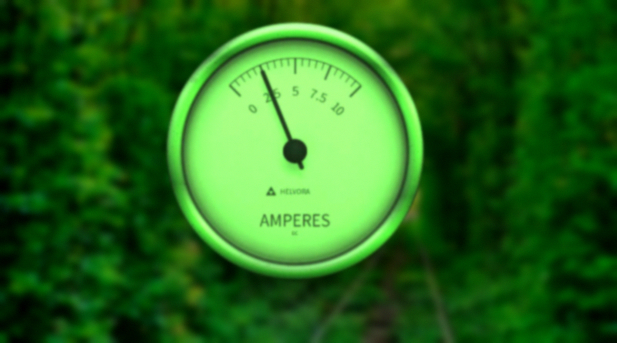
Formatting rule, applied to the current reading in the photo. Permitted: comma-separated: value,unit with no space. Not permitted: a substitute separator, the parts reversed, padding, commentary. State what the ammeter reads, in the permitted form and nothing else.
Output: 2.5,A
